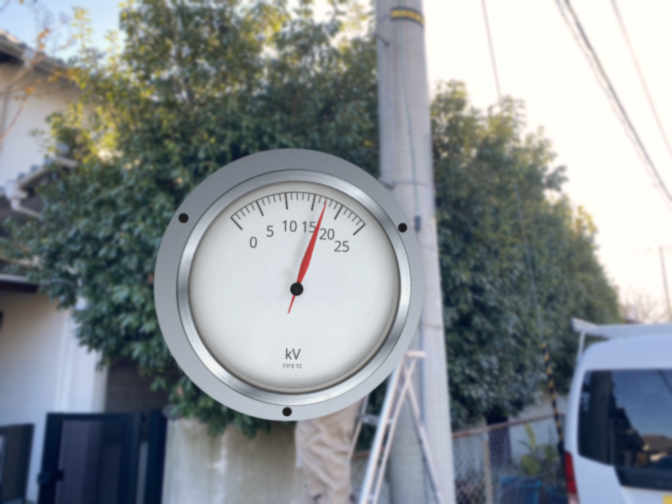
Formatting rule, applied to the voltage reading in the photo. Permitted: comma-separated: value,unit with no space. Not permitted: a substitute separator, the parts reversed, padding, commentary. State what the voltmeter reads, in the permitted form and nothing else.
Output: 17,kV
